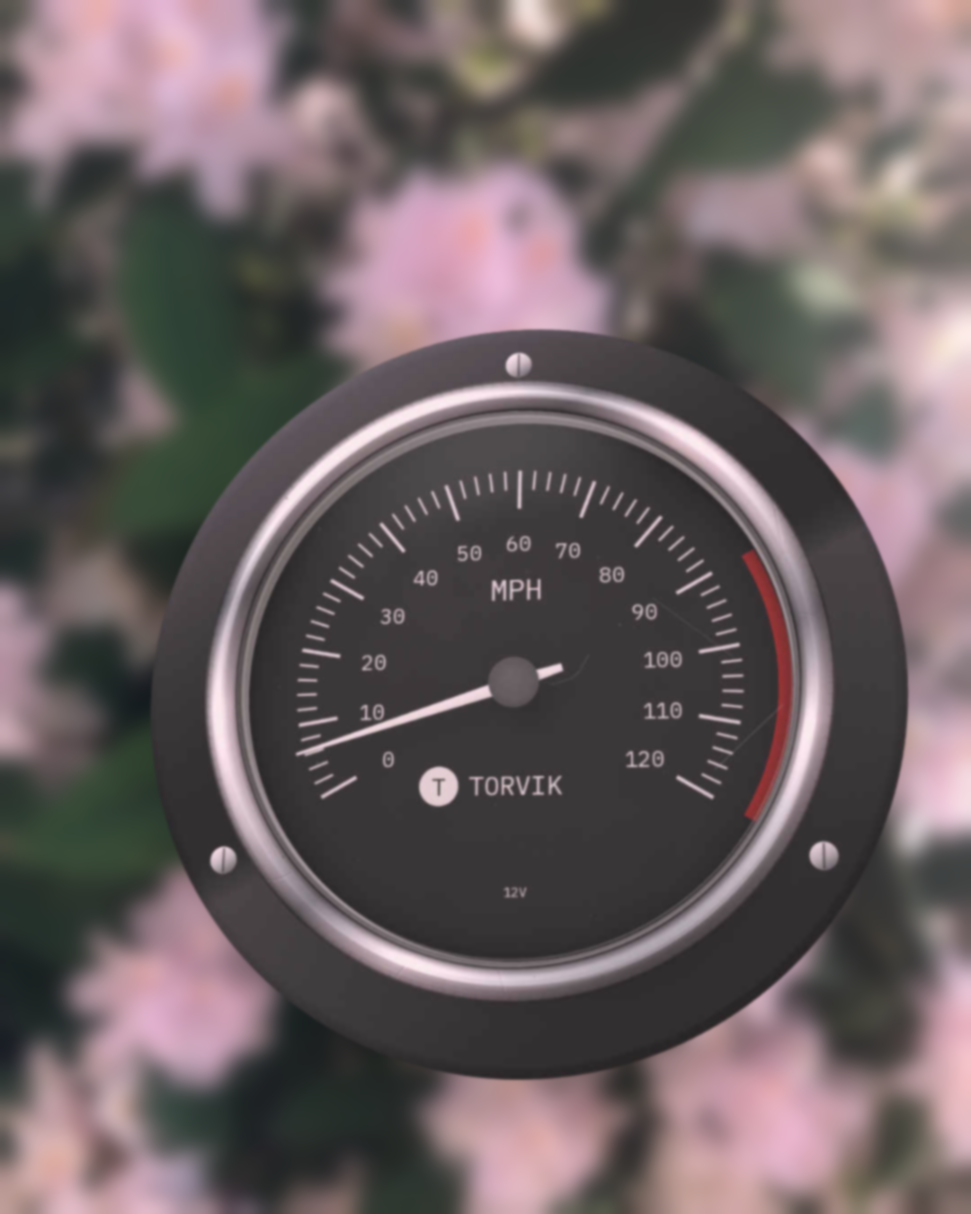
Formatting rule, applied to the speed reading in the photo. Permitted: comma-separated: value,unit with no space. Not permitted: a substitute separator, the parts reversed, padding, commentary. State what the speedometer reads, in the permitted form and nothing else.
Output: 6,mph
